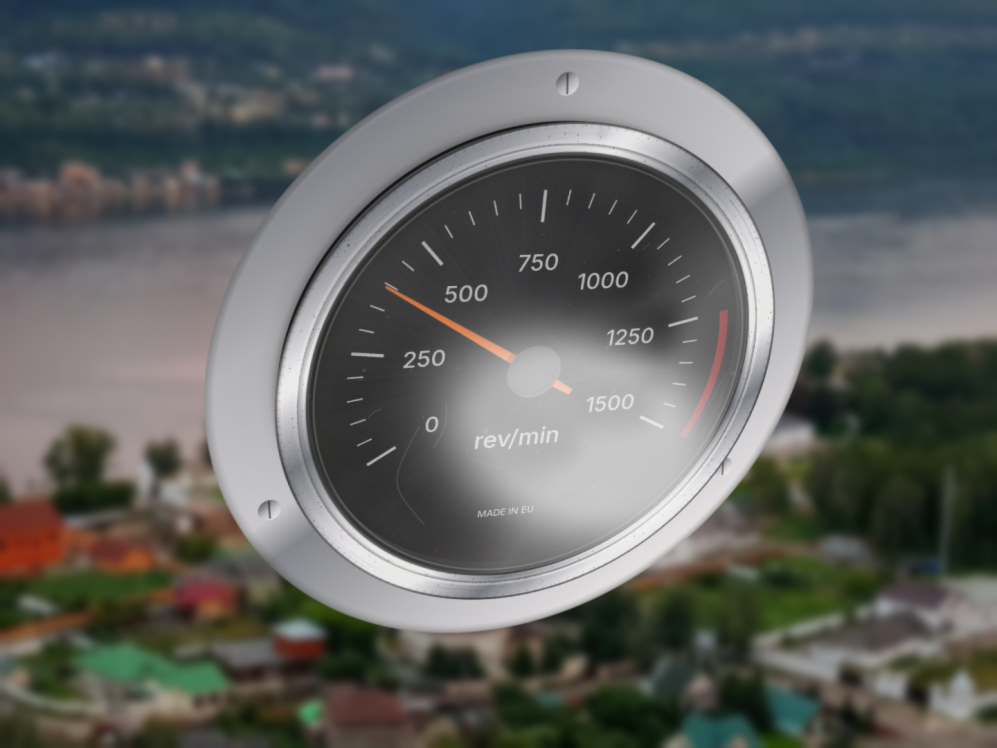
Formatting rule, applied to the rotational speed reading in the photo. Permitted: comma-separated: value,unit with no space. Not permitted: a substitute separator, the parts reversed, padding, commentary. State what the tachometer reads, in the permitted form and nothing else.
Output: 400,rpm
